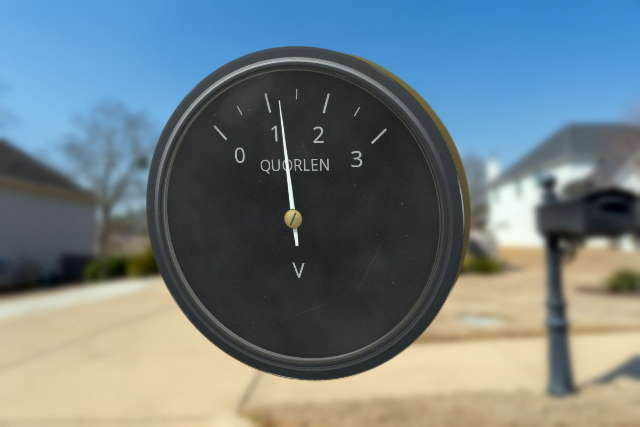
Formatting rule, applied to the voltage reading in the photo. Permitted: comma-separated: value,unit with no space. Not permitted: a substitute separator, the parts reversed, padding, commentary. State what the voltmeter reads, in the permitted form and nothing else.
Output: 1.25,V
